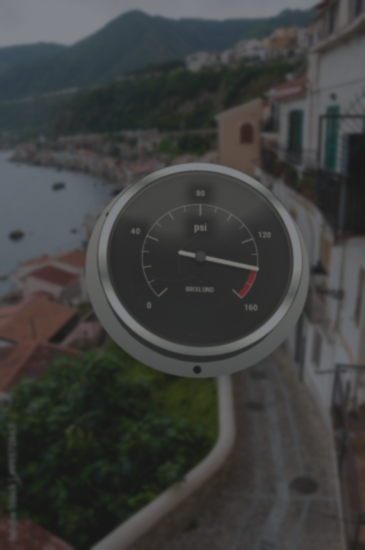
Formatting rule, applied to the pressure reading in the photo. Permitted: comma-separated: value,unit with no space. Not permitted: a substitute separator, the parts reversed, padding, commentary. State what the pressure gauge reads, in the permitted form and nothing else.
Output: 140,psi
